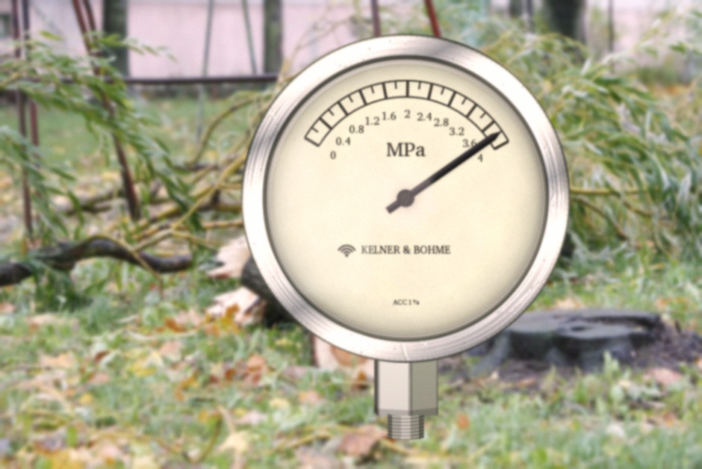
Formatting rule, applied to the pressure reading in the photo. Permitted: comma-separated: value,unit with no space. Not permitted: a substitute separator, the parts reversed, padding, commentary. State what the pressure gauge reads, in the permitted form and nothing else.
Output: 3.8,MPa
